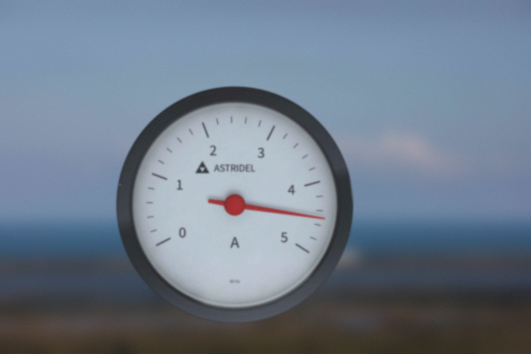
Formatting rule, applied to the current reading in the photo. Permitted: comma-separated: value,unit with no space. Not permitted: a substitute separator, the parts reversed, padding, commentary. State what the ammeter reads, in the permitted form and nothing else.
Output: 4.5,A
